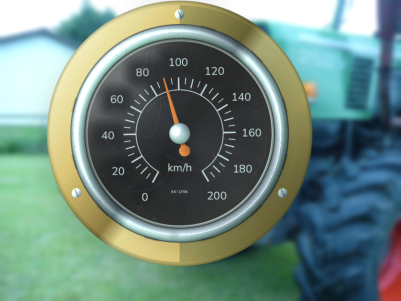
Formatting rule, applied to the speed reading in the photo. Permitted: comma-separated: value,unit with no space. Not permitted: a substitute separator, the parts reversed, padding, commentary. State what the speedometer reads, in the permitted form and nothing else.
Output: 90,km/h
